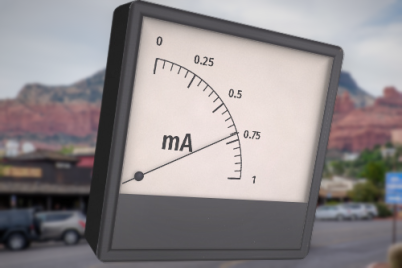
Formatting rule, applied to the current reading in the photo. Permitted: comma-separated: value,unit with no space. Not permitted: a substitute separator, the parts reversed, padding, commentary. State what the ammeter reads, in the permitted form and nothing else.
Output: 0.7,mA
